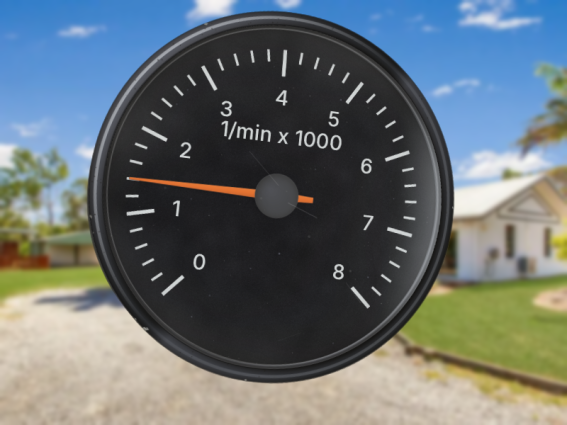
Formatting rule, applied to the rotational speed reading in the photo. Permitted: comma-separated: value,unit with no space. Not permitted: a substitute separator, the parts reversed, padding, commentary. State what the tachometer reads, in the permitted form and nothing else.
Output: 1400,rpm
